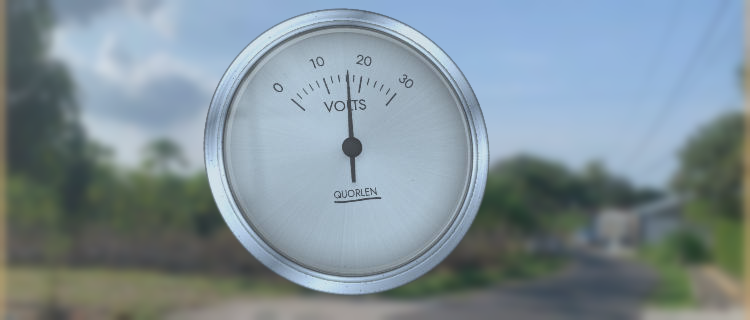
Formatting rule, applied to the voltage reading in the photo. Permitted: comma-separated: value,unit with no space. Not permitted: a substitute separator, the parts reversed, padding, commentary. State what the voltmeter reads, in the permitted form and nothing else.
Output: 16,V
